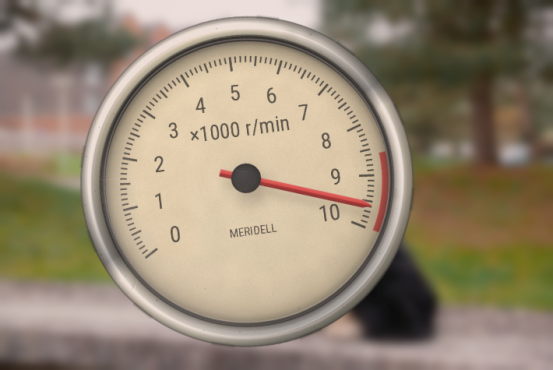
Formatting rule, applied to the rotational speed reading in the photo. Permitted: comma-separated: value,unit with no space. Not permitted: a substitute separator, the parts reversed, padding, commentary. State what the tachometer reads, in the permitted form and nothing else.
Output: 9600,rpm
